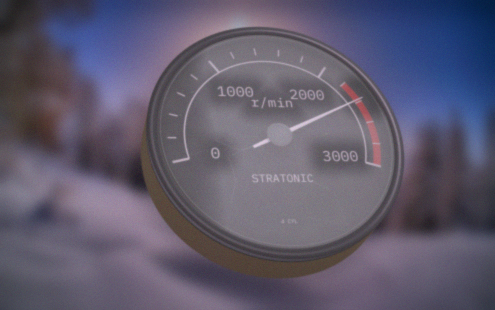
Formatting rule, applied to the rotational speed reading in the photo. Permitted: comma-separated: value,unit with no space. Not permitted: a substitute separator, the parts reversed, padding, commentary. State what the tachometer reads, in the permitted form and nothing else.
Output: 2400,rpm
